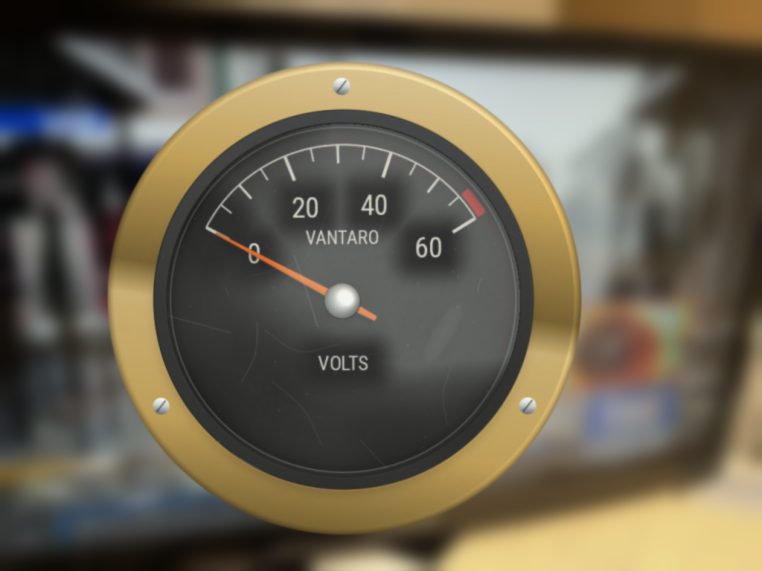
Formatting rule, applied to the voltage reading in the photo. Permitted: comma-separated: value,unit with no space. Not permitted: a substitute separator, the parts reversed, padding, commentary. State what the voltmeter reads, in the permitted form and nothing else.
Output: 0,V
